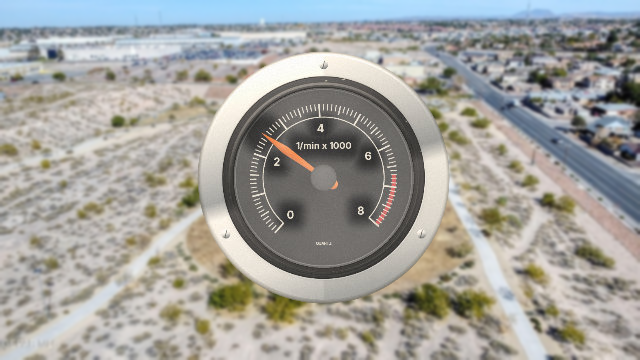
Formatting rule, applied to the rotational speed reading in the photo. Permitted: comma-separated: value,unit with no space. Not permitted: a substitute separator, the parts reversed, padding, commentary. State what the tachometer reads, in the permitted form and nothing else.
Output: 2500,rpm
